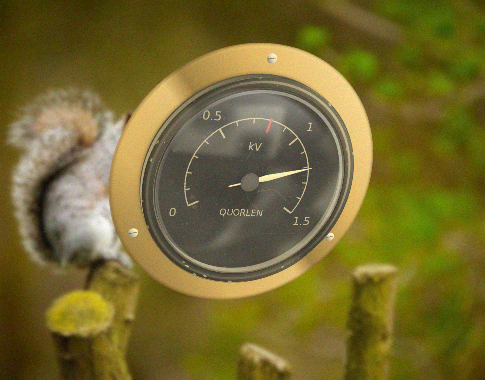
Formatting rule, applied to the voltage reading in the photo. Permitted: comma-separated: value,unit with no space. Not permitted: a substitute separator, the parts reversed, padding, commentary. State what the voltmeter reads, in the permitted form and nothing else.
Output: 1.2,kV
